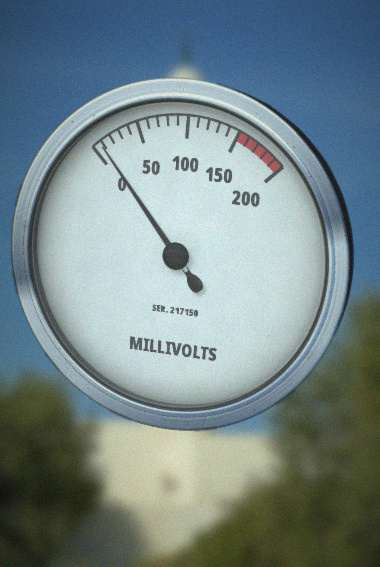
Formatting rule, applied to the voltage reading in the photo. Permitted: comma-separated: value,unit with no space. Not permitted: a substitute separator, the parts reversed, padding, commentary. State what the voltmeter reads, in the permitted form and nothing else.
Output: 10,mV
